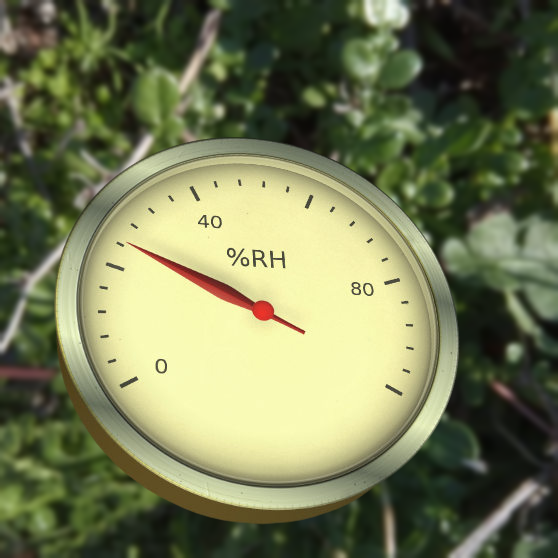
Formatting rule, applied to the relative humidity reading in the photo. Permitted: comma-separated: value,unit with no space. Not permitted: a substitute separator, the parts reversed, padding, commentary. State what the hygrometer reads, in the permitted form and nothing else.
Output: 24,%
